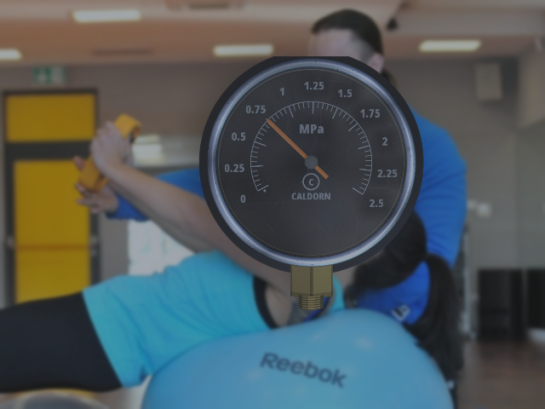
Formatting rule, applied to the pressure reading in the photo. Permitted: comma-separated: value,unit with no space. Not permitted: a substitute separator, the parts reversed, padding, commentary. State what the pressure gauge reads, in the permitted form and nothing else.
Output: 0.75,MPa
